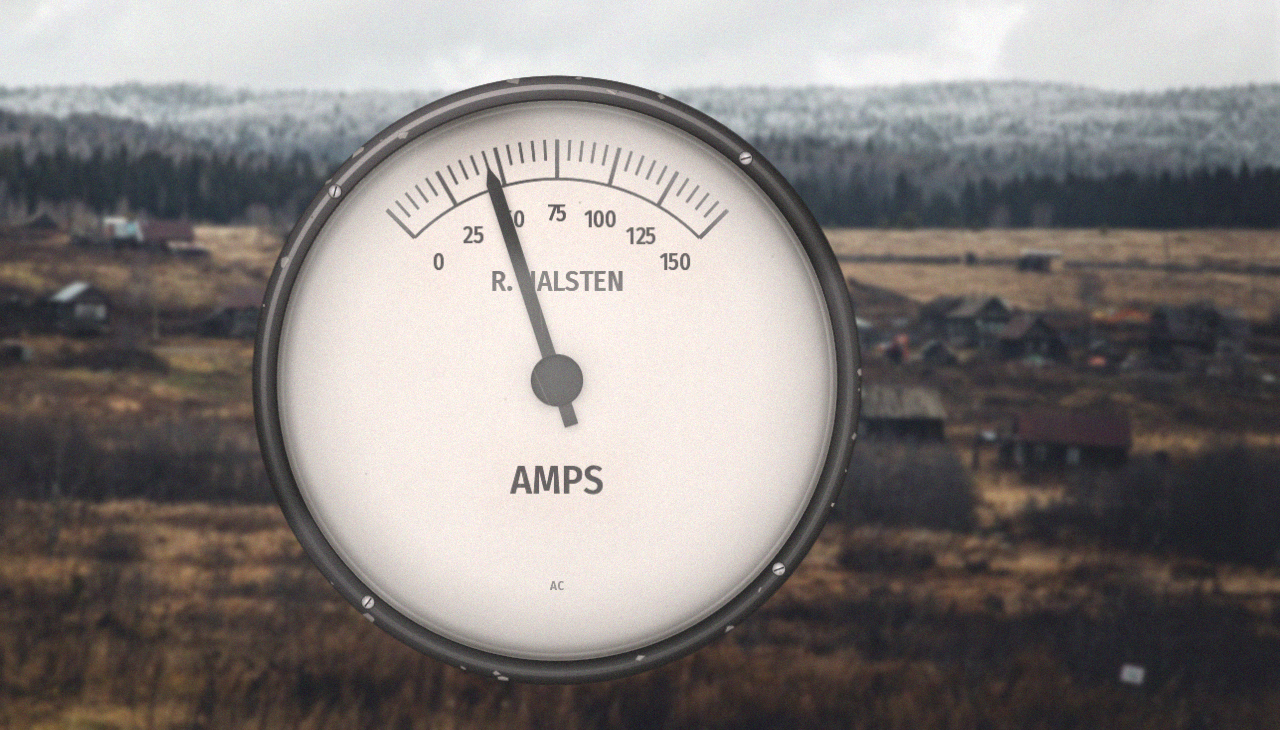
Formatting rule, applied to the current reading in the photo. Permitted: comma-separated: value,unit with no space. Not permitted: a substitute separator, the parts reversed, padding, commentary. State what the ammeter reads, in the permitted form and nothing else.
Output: 45,A
